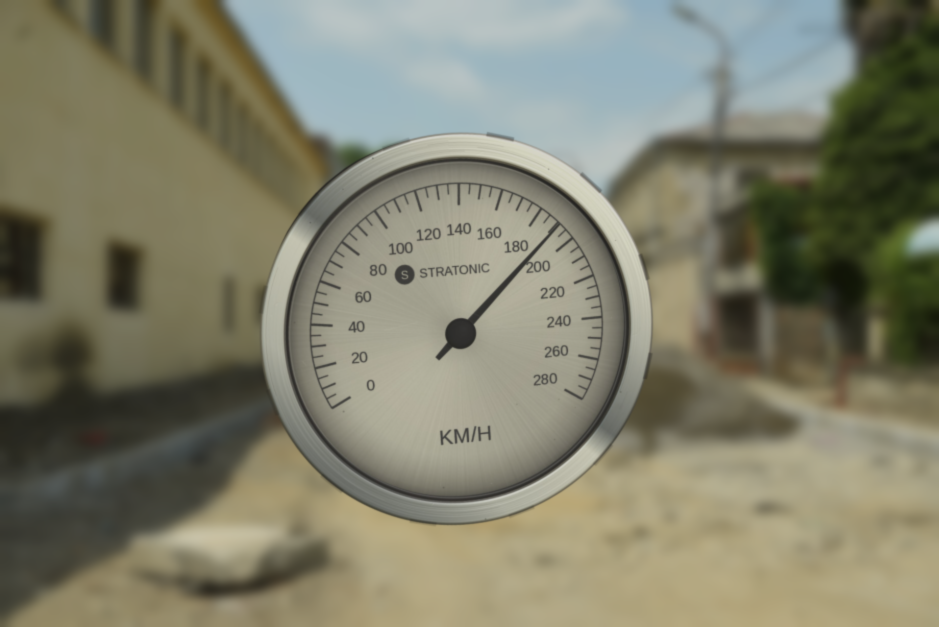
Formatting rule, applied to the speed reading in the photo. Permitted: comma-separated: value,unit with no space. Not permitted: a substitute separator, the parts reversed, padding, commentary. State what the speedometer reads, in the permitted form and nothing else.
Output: 190,km/h
